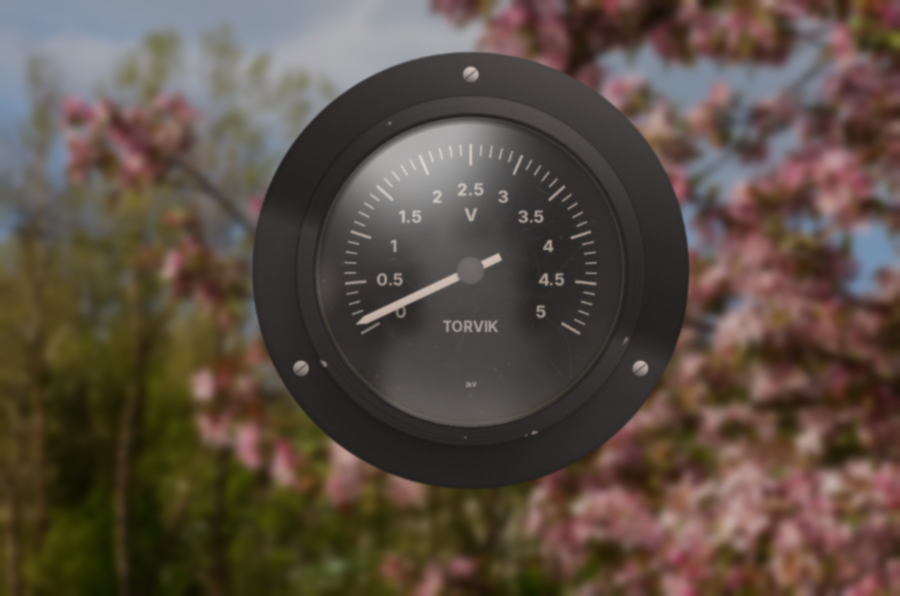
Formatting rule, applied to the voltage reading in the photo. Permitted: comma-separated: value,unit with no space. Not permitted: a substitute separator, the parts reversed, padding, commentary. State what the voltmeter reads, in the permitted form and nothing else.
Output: 0.1,V
